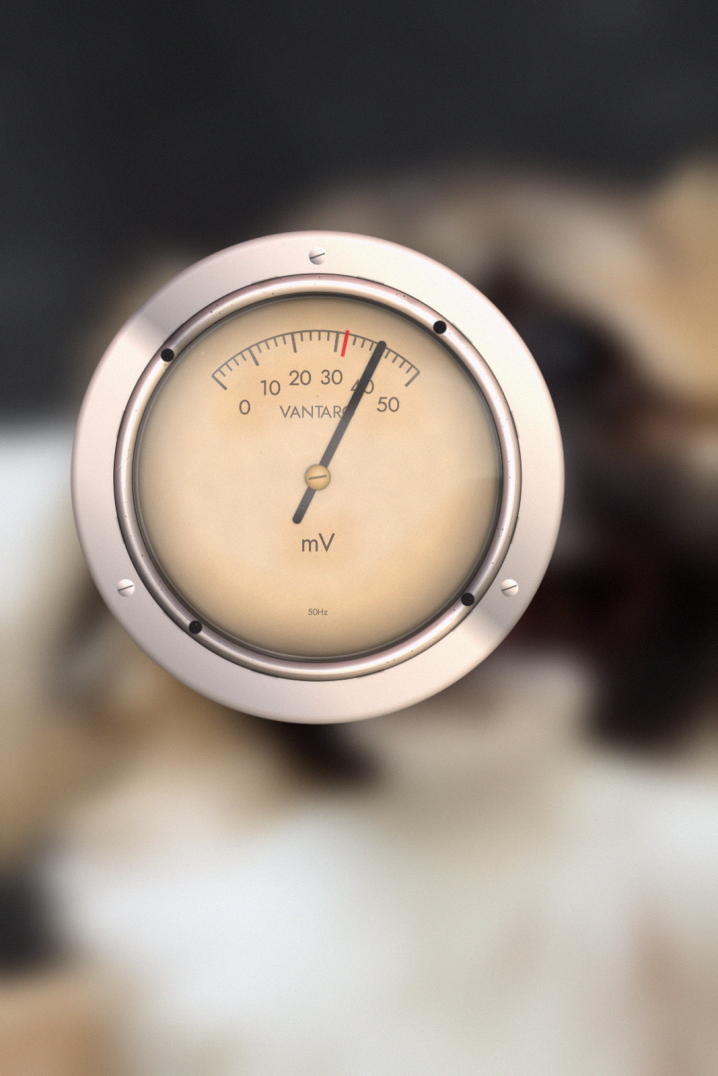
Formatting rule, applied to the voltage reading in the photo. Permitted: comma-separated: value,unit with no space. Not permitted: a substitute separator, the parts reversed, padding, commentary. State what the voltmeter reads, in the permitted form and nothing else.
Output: 40,mV
